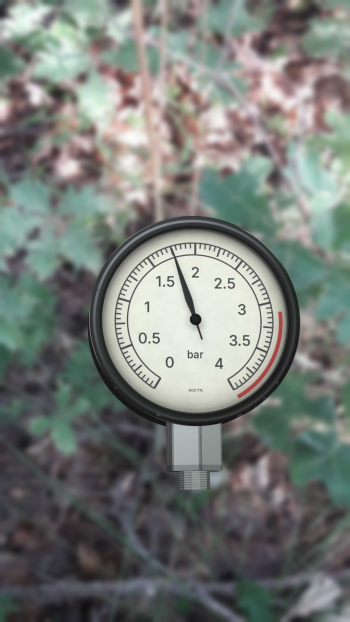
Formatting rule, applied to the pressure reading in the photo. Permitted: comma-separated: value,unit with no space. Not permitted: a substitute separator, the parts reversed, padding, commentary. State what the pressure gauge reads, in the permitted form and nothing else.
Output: 1.75,bar
